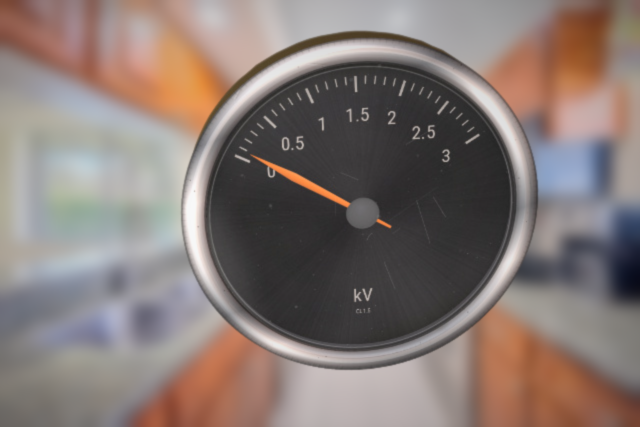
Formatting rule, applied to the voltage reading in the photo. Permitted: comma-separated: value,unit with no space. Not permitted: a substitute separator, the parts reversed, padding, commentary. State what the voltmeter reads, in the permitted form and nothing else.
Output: 0.1,kV
